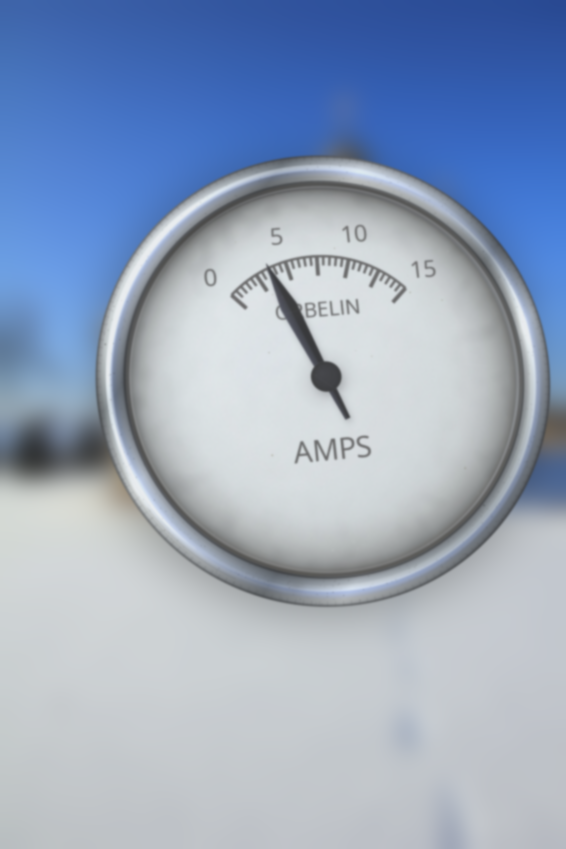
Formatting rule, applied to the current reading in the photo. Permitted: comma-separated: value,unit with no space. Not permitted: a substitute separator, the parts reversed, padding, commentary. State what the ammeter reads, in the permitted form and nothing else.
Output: 3.5,A
